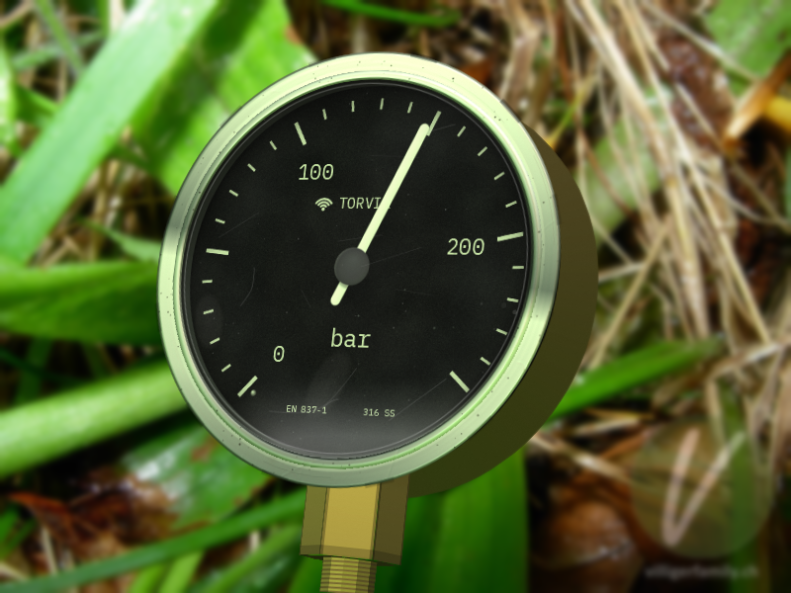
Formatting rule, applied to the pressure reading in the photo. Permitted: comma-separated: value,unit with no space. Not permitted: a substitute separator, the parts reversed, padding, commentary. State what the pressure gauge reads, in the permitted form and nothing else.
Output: 150,bar
